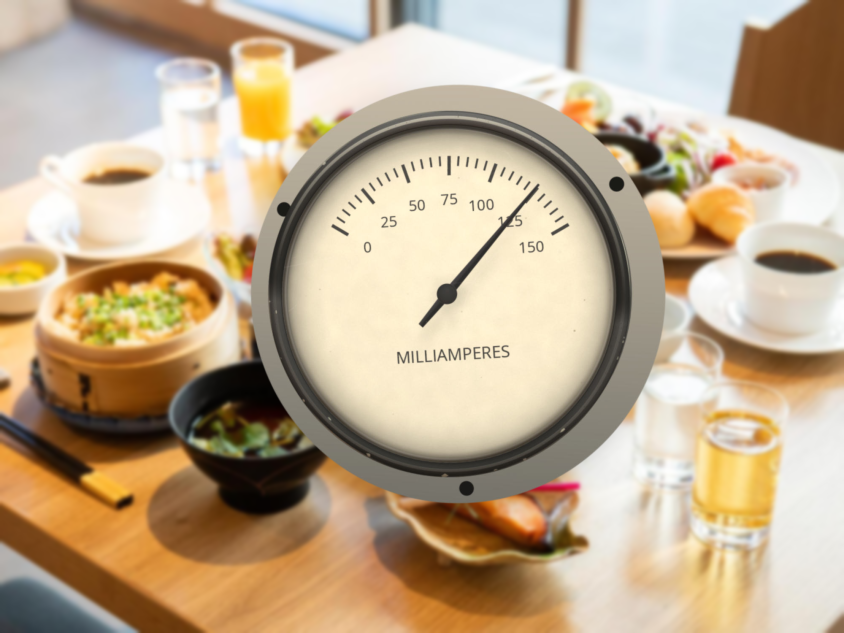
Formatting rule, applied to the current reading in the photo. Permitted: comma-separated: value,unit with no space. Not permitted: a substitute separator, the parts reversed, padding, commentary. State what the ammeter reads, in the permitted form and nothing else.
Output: 125,mA
